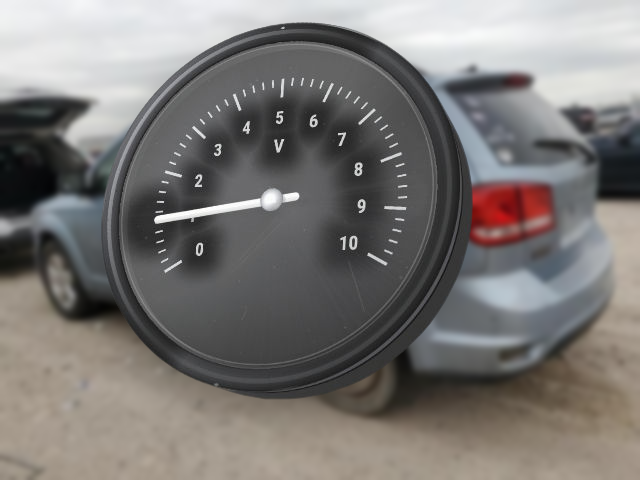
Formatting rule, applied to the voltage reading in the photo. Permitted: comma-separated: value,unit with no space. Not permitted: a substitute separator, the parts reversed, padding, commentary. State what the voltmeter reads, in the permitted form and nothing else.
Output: 1,V
